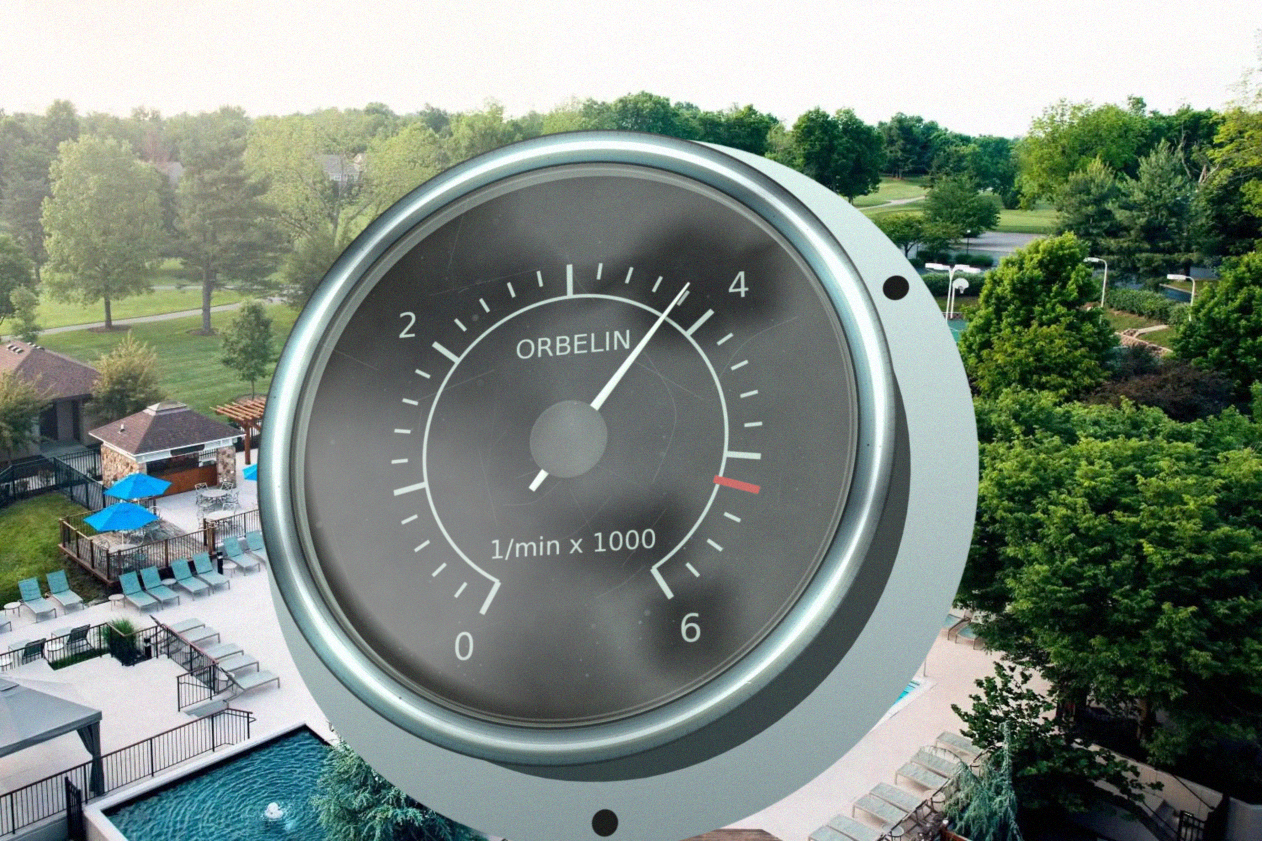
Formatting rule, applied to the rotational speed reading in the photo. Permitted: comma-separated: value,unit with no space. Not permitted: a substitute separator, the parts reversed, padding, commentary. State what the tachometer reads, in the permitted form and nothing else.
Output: 3800,rpm
